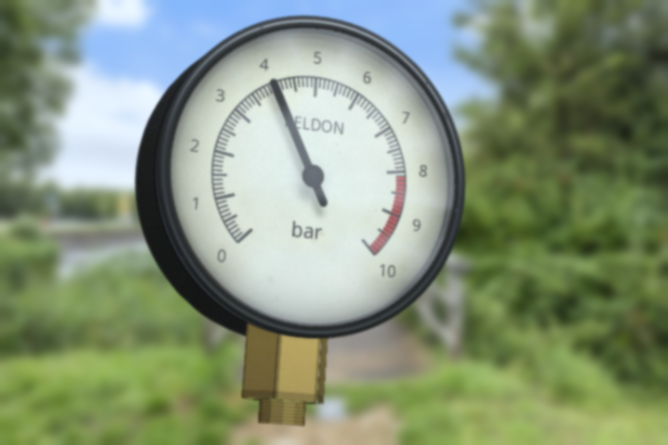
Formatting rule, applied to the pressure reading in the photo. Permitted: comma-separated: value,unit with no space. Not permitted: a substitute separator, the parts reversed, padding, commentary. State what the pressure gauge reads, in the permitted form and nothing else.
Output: 4,bar
